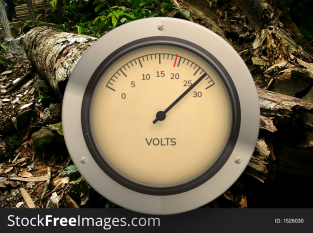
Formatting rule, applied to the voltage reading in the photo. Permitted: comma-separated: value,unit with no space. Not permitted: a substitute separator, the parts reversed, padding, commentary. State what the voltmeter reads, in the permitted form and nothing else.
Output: 27,V
